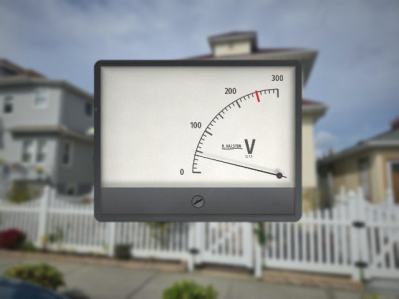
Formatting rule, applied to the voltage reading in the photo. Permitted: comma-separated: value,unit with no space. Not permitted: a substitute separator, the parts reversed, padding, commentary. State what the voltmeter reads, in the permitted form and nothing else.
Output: 40,V
